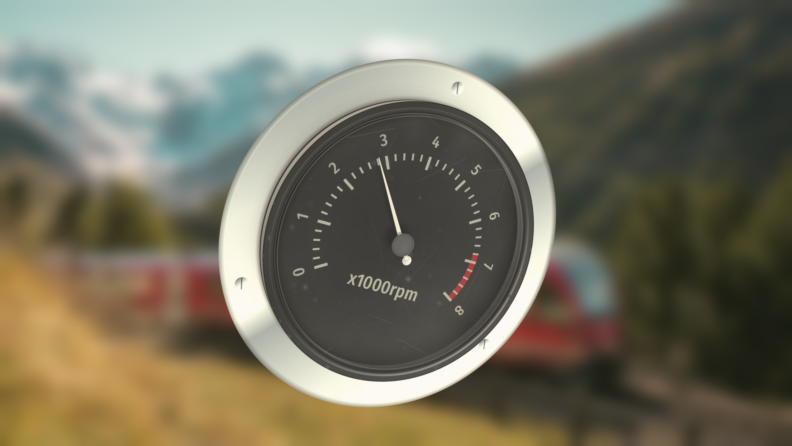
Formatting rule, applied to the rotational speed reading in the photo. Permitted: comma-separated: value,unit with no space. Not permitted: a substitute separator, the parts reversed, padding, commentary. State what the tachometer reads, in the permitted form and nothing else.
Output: 2800,rpm
